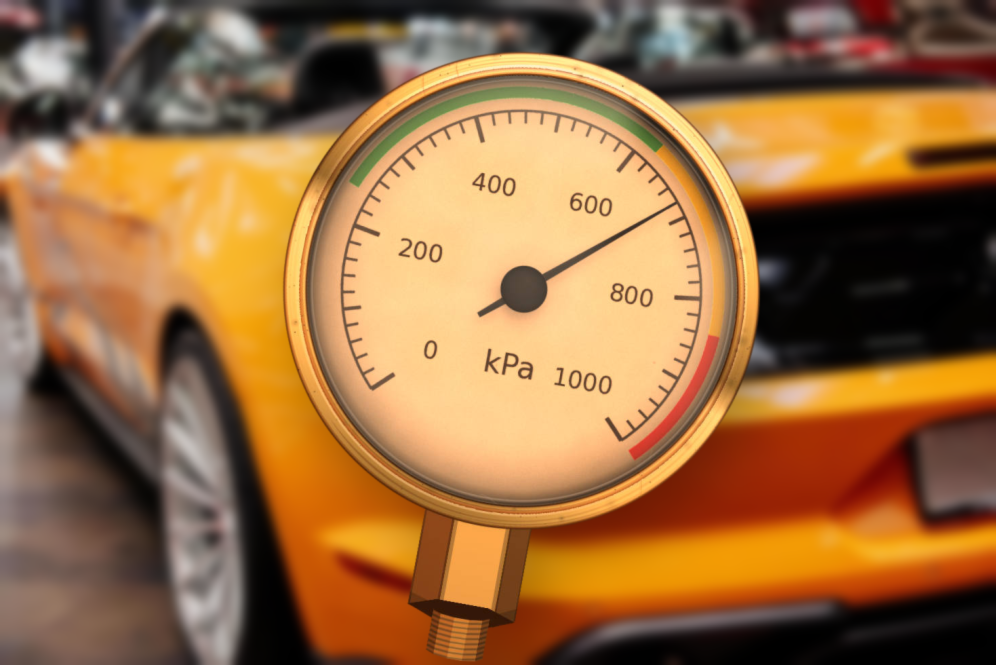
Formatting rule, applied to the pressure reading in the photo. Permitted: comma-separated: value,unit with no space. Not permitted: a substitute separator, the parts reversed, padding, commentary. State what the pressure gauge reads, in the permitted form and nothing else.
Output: 680,kPa
